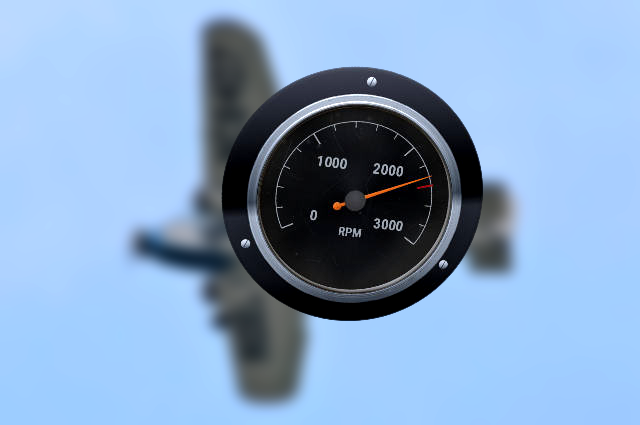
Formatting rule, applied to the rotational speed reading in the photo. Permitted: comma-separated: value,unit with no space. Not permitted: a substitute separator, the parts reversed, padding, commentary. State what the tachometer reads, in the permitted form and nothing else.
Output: 2300,rpm
